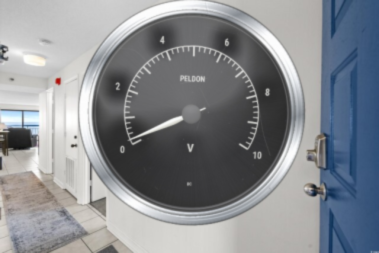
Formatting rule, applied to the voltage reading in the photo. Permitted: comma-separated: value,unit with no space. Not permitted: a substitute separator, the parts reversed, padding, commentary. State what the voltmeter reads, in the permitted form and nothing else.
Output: 0.2,V
